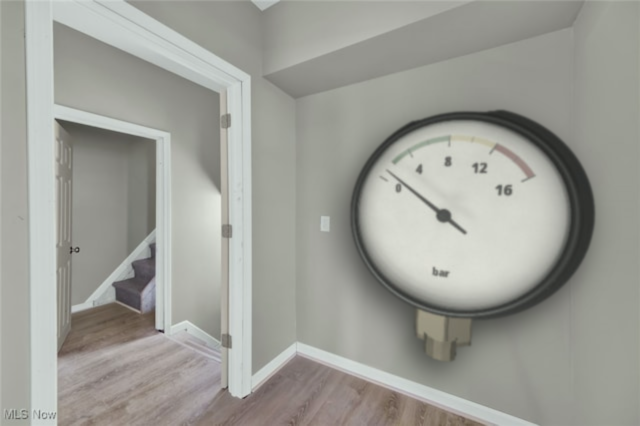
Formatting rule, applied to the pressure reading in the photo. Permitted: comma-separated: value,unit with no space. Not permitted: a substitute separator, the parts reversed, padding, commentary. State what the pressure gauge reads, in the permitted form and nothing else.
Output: 1,bar
